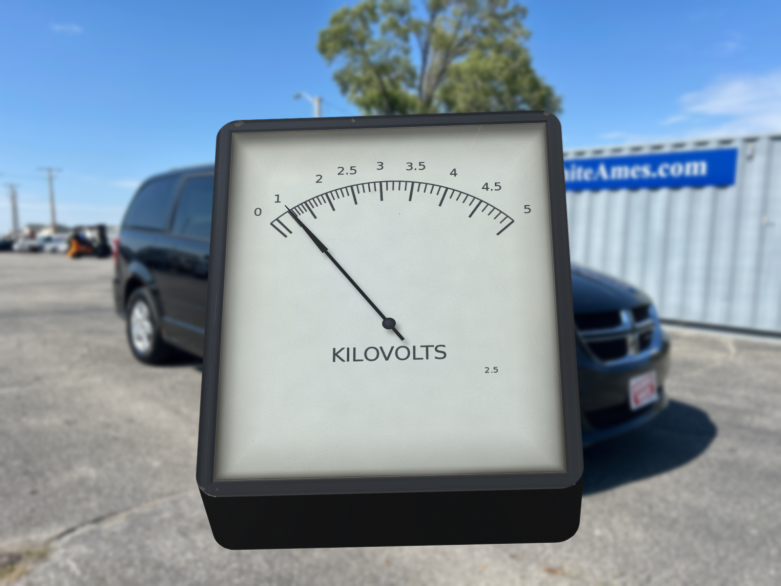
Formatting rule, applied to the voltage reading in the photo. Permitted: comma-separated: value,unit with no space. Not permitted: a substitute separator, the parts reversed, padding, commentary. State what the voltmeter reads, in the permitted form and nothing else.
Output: 1,kV
